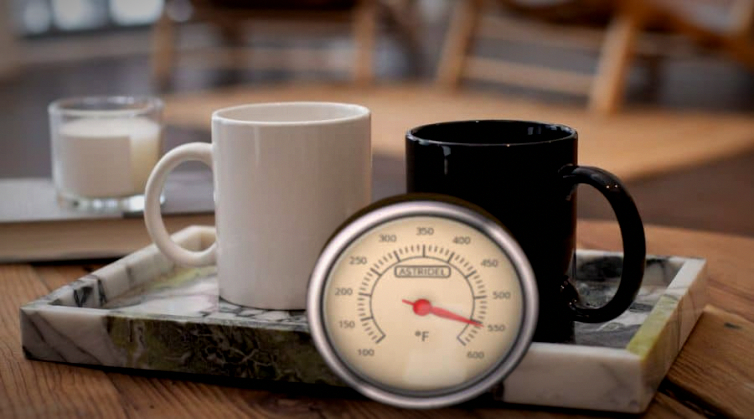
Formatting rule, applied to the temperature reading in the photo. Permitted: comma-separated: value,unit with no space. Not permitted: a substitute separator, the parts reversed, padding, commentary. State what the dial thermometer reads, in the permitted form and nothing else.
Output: 550,°F
